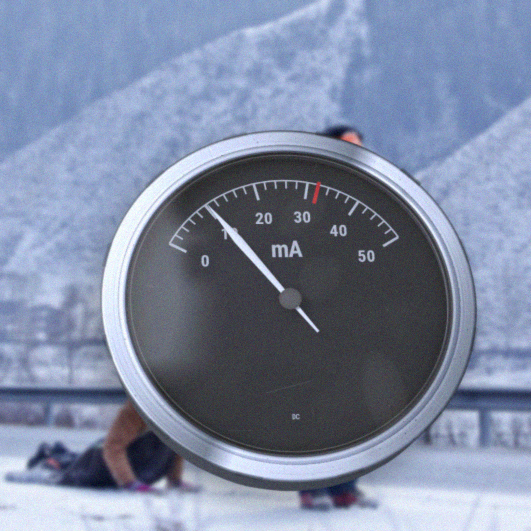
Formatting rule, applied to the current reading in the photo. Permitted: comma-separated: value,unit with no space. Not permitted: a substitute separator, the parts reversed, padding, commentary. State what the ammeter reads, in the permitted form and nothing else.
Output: 10,mA
